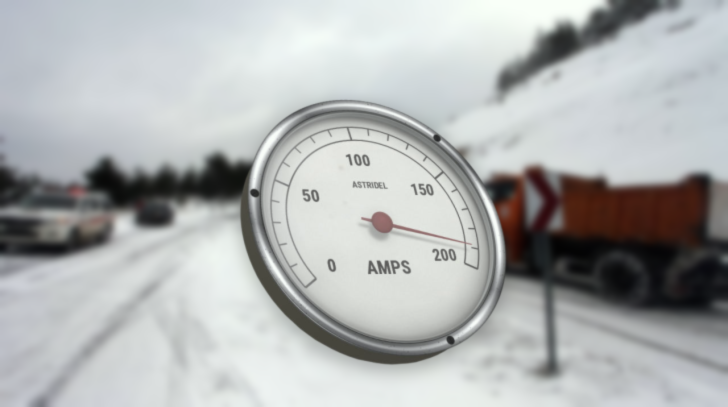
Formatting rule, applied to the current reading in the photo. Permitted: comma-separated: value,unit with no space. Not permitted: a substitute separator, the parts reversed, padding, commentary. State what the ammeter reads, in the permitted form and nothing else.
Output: 190,A
